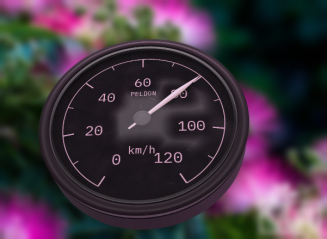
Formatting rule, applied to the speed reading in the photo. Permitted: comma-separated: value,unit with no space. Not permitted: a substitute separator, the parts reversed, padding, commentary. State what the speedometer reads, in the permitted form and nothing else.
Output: 80,km/h
